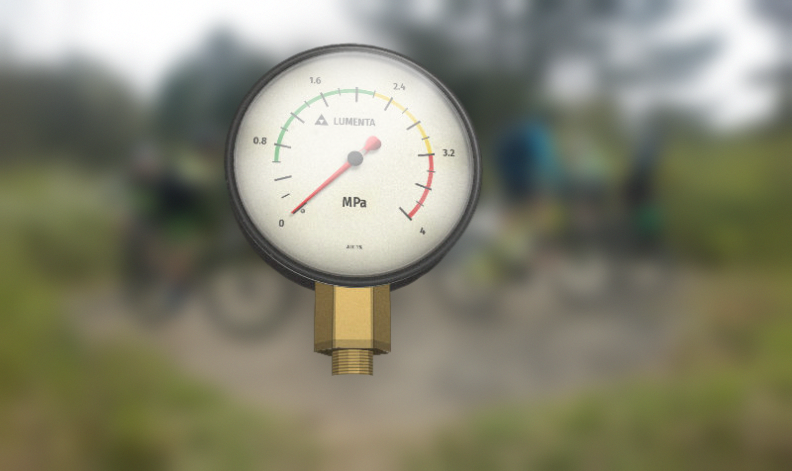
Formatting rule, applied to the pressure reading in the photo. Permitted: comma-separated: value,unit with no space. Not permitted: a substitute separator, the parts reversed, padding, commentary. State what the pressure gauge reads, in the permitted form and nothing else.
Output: 0,MPa
